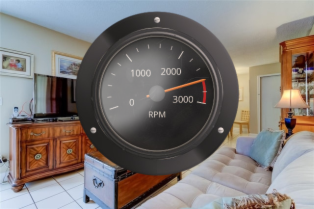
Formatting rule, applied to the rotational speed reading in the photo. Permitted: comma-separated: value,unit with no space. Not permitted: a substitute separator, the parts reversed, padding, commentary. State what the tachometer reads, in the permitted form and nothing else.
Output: 2600,rpm
